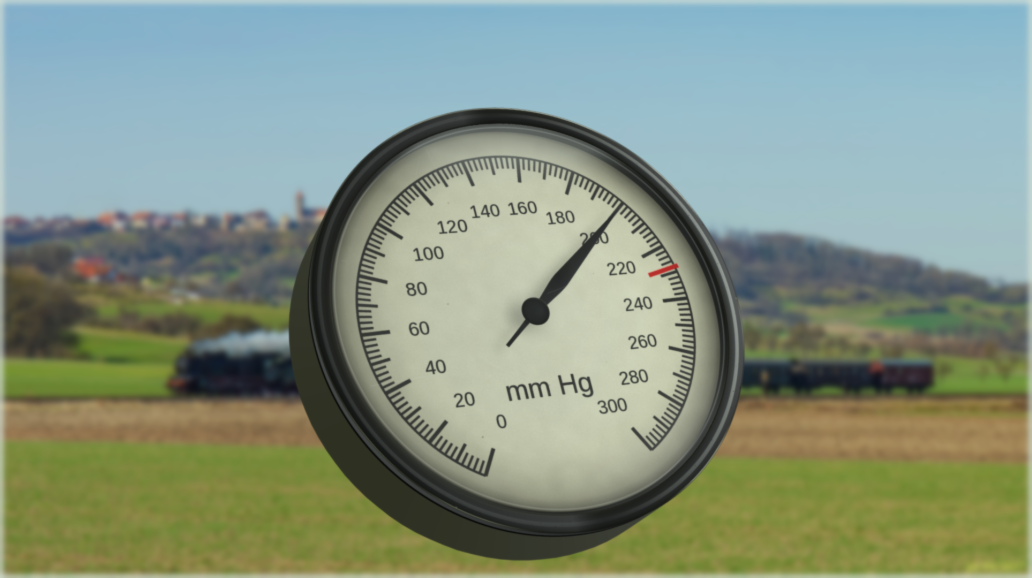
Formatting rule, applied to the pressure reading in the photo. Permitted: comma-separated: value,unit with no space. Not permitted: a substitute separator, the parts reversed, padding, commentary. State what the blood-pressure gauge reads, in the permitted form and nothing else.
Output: 200,mmHg
